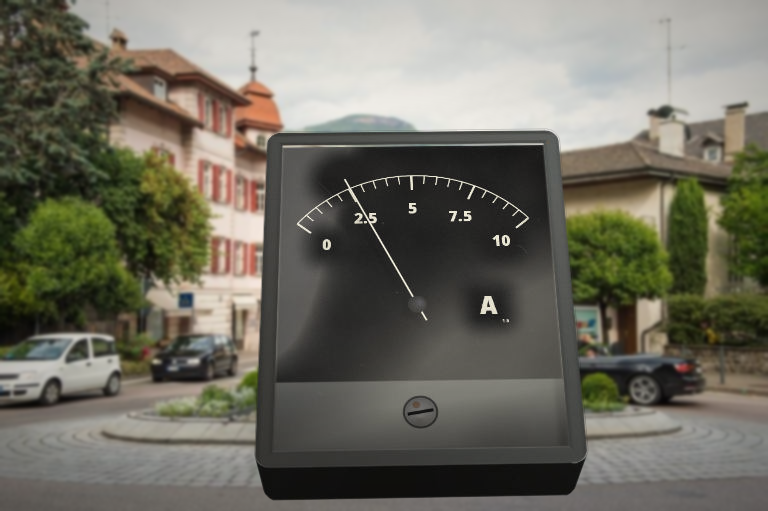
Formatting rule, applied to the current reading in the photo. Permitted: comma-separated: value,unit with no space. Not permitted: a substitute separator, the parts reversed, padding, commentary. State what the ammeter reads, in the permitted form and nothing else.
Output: 2.5,A
